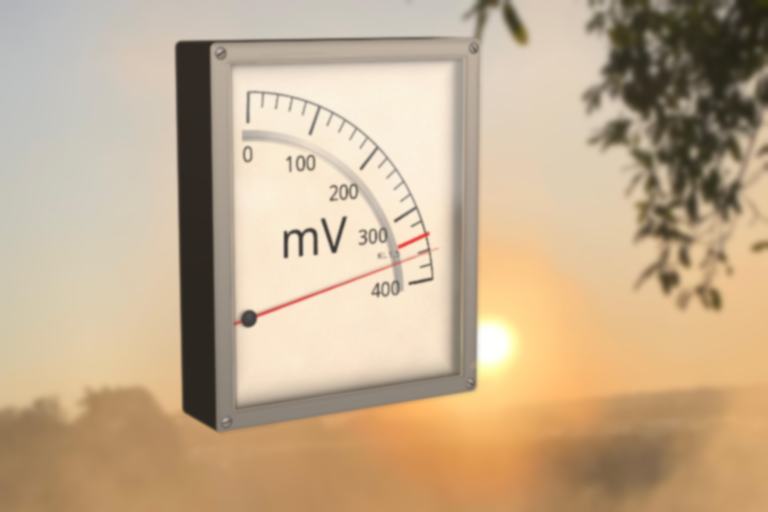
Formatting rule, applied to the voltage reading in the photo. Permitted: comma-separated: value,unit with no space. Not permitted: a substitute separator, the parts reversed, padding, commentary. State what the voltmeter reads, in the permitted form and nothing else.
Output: 360,mV
